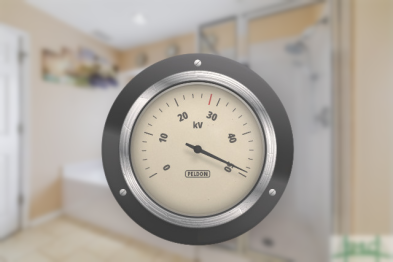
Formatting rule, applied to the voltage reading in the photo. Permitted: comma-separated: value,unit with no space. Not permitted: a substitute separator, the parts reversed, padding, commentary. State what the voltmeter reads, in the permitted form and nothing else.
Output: 49,kV
